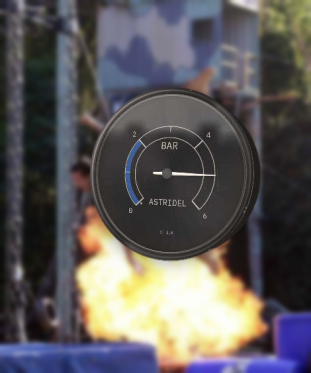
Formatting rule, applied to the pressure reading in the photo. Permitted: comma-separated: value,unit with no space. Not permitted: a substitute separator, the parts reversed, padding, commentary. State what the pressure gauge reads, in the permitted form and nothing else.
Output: 5,bar
